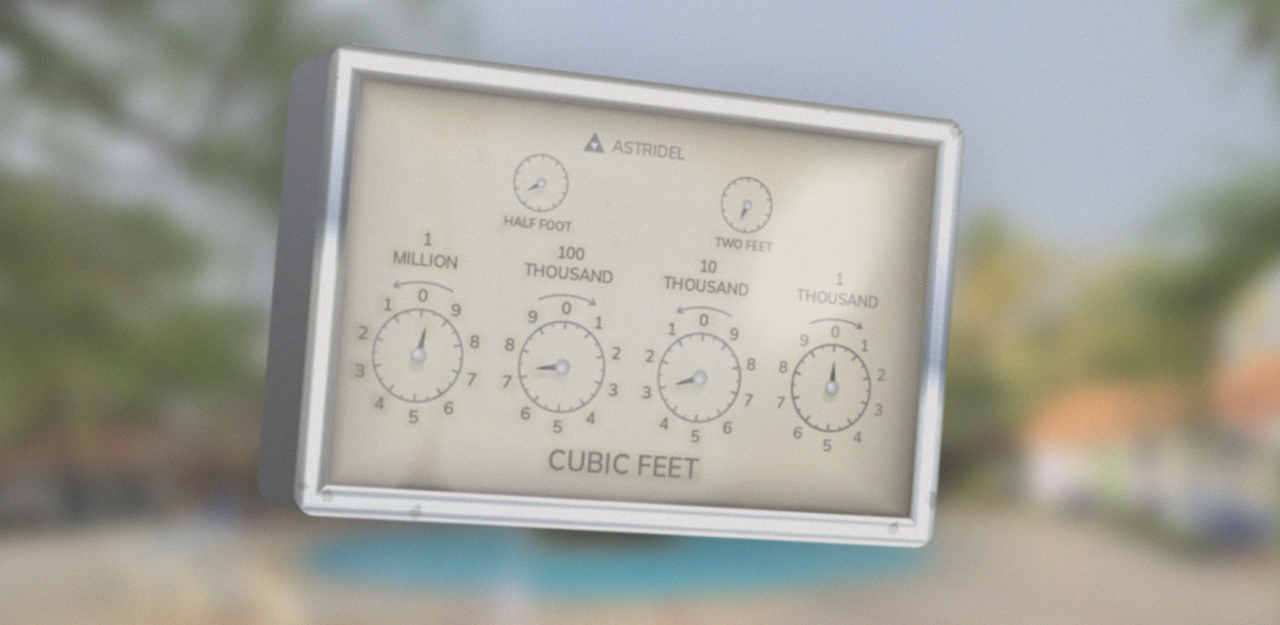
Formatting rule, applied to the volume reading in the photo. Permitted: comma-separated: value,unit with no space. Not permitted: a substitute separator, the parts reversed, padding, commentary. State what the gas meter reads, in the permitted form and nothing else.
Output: 973000,ft³
